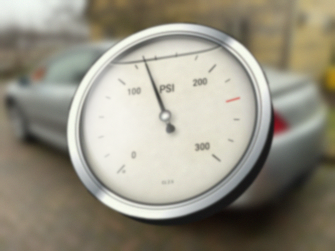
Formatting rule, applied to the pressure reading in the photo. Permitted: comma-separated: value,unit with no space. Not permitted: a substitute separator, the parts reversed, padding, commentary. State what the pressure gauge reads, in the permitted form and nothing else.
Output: 130,psi
